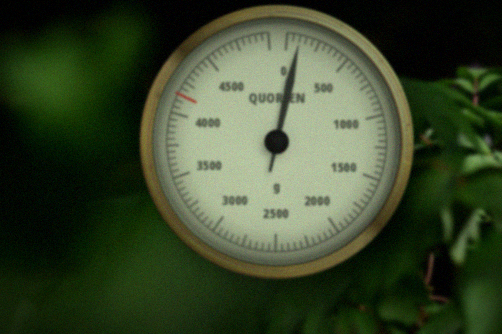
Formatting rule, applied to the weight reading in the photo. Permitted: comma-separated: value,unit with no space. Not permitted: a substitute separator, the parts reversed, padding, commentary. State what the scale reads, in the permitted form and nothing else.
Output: 100,g
